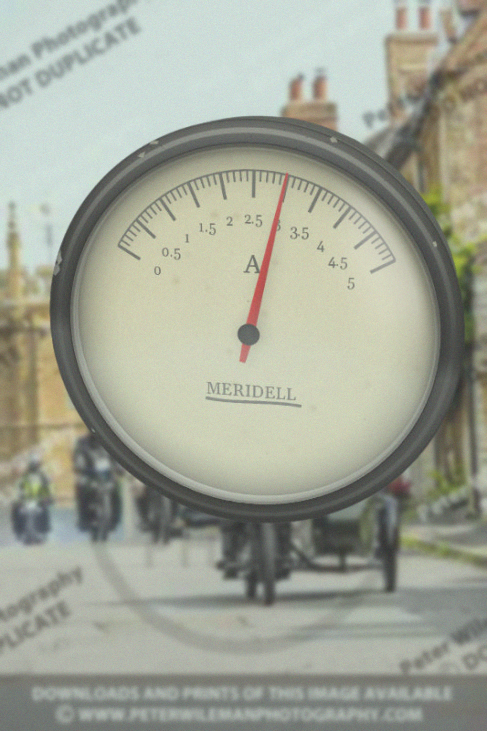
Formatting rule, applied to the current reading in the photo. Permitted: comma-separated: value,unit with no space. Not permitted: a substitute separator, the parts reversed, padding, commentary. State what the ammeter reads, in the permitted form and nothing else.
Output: 3,A
